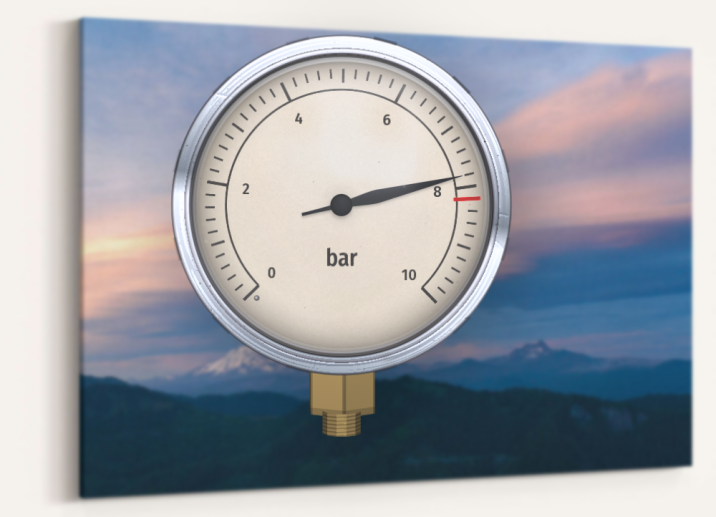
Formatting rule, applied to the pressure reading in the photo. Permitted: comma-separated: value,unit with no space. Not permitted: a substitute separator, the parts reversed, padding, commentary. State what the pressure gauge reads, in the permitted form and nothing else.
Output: 7.8,bar
